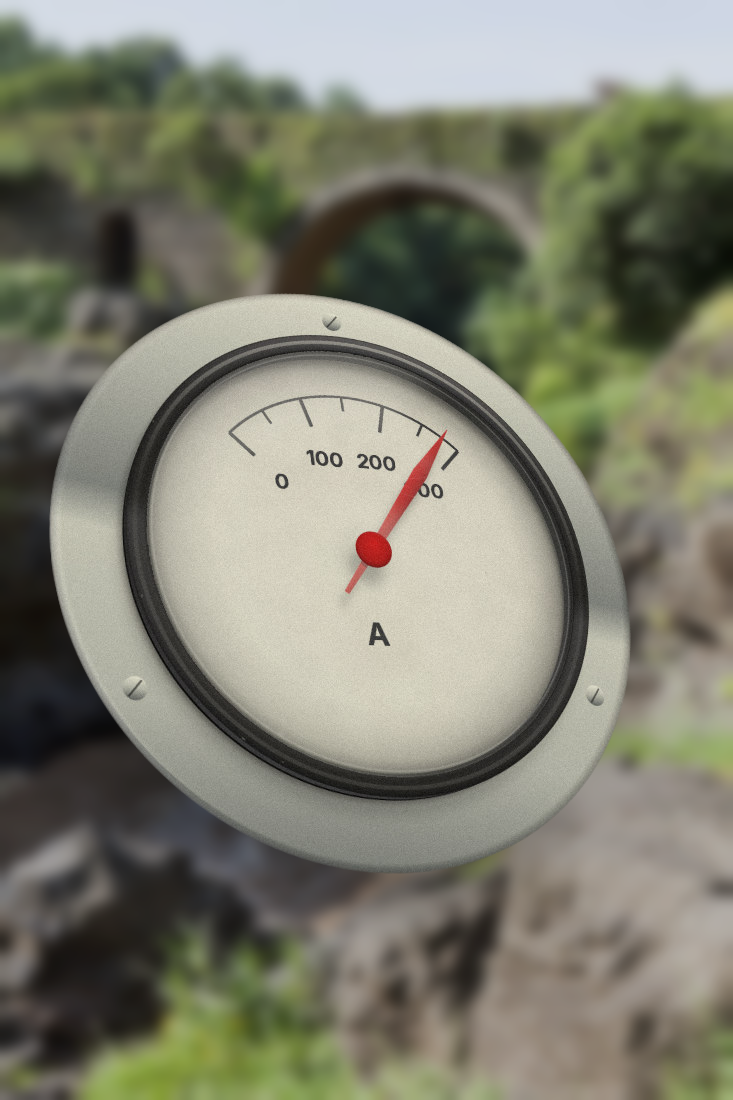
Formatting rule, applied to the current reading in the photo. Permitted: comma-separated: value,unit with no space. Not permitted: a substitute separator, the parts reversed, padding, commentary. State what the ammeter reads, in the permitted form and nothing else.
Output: 275,A
